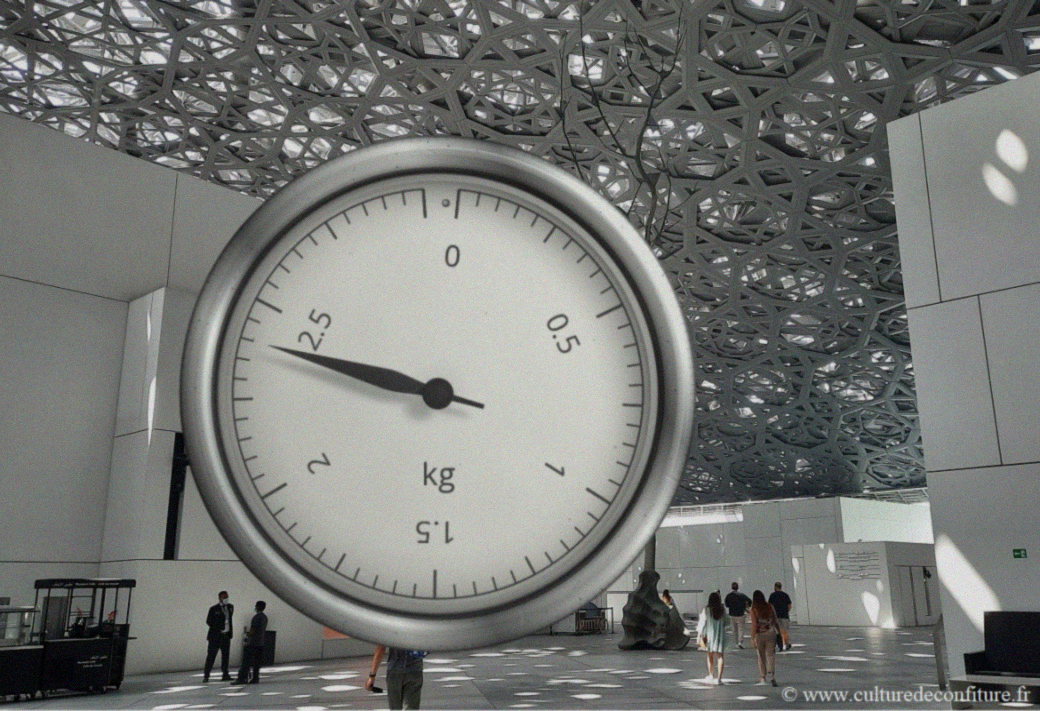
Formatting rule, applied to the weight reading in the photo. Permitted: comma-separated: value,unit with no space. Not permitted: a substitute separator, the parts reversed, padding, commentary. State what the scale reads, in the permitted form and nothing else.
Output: 2.4,kg
